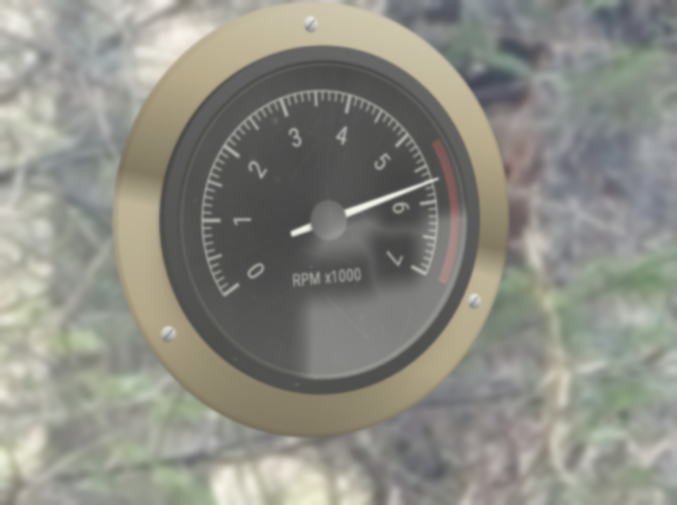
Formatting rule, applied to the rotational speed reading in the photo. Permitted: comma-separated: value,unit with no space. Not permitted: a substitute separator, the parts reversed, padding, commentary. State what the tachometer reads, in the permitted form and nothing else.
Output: 5700,rpm
